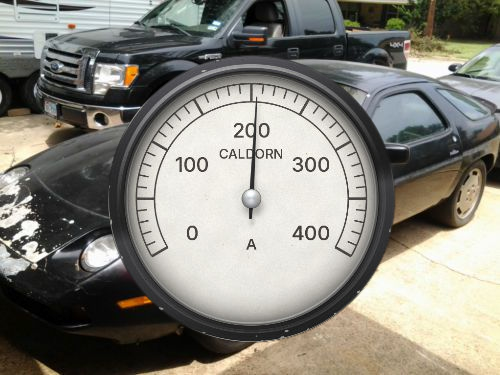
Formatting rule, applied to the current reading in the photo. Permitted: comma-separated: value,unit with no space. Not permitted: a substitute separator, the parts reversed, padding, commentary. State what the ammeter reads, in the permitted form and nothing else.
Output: 205,A
